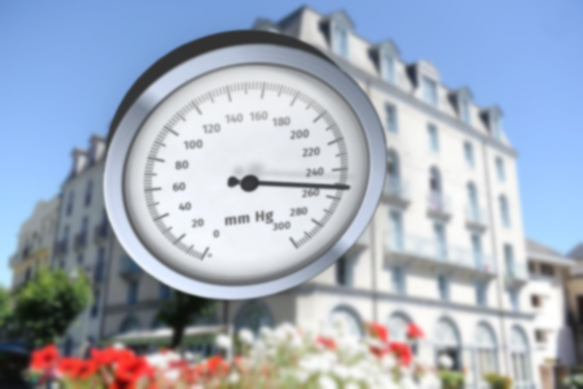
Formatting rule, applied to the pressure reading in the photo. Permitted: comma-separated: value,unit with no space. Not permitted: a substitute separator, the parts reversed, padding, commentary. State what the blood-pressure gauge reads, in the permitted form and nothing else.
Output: 250,mmHg
